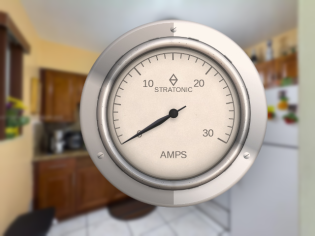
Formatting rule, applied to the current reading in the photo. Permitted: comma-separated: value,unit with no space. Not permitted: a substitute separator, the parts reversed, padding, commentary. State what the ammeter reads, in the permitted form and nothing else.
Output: 0,A
